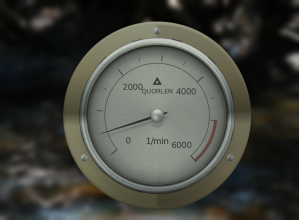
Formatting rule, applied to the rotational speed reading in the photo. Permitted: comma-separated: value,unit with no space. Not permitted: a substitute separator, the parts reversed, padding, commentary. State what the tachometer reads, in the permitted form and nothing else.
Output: 500,rpm
